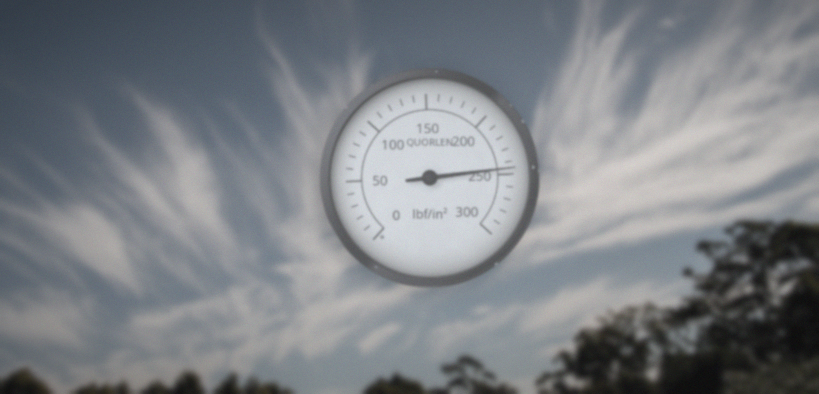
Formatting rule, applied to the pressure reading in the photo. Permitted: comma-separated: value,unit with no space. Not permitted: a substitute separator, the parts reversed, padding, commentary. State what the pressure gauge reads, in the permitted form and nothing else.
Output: 245,psi
